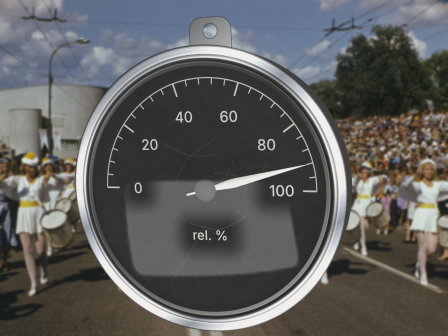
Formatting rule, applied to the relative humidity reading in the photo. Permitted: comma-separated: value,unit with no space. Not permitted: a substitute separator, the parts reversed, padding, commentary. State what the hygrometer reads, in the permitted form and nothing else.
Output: 92,%
